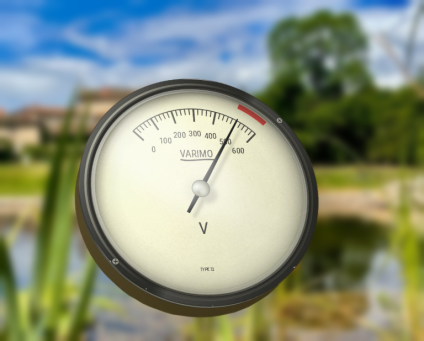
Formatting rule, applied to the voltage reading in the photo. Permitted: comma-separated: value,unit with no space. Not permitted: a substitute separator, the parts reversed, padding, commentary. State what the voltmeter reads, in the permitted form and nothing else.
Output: 500,V
